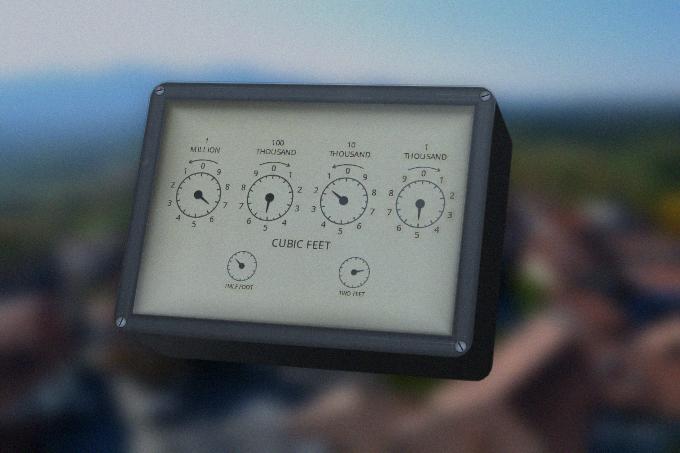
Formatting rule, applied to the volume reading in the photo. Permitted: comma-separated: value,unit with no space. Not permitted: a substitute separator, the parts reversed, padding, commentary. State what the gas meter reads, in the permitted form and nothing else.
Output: 651500,ft³
